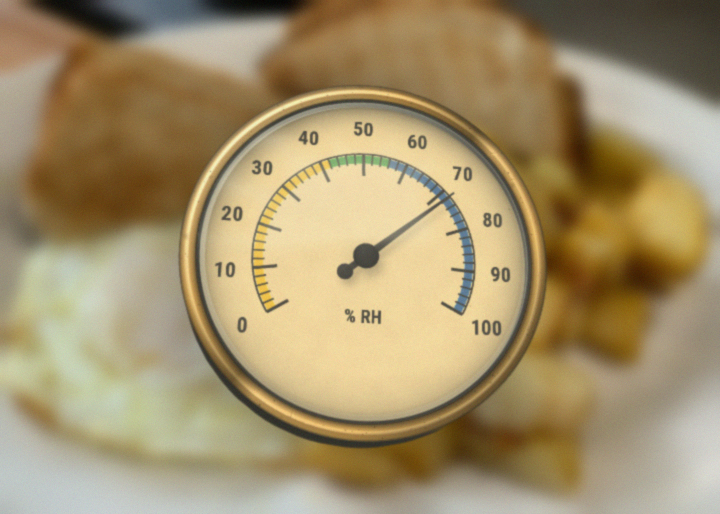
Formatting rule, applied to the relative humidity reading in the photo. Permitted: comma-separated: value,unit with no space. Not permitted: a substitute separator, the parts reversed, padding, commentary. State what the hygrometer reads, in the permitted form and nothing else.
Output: 72,%
